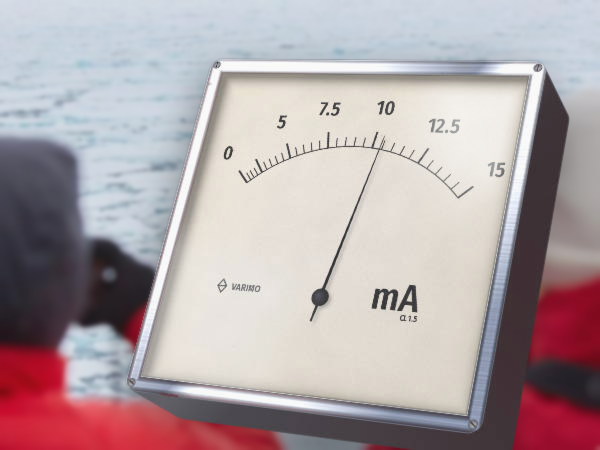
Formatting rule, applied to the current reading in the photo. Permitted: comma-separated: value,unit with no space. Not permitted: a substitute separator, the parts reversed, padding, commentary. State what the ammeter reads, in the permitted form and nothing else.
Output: 10.5,mA
